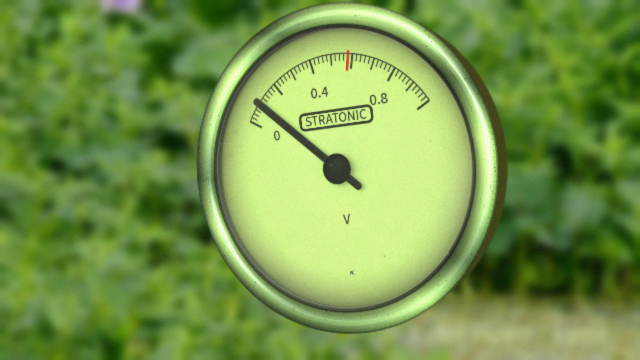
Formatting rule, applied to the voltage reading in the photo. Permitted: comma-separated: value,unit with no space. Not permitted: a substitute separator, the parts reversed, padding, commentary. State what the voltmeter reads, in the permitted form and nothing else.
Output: 0.1,V
